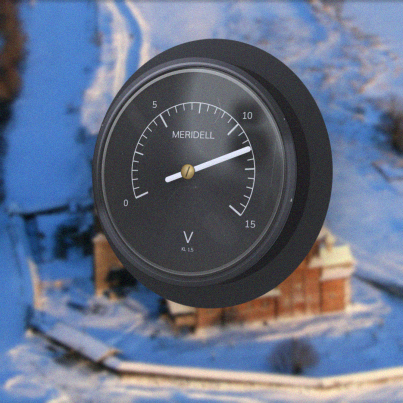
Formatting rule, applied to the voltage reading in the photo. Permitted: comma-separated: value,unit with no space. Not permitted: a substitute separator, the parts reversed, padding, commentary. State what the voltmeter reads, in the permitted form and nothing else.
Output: 11.5,V
